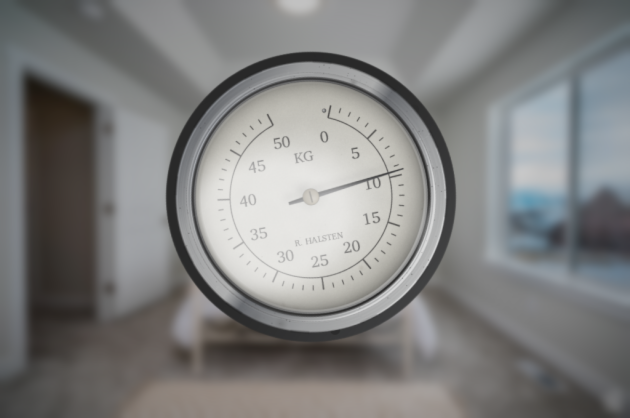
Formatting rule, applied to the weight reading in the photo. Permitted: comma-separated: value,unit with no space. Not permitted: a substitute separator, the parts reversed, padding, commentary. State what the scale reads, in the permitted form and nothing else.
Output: 9.5,kg
